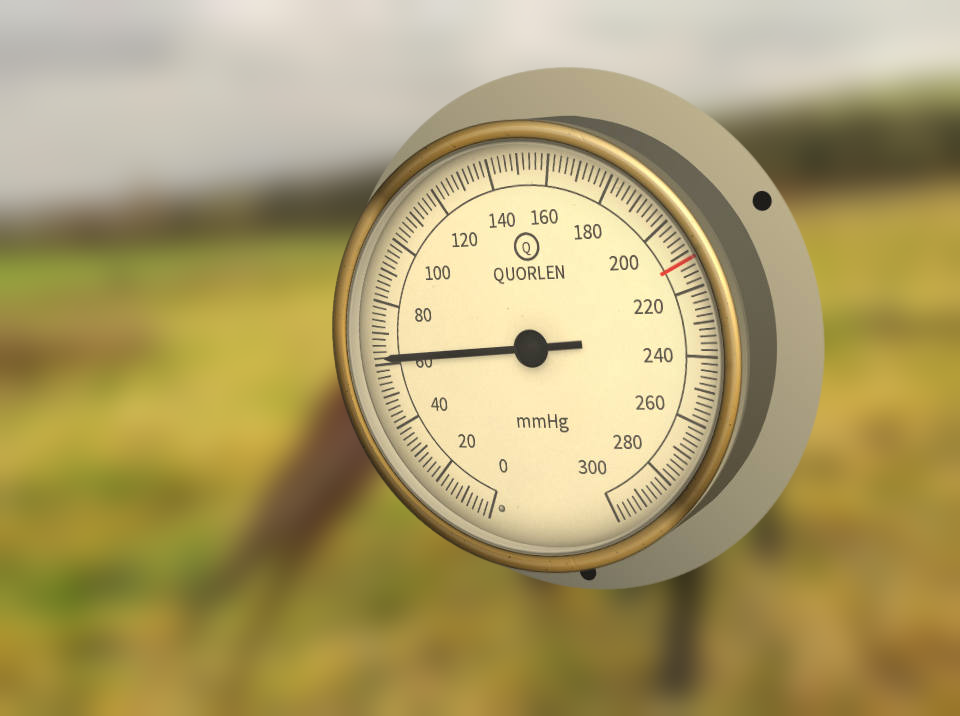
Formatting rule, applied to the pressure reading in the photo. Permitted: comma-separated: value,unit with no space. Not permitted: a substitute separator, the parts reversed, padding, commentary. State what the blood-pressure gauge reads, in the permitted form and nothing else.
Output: 62,mmHg
